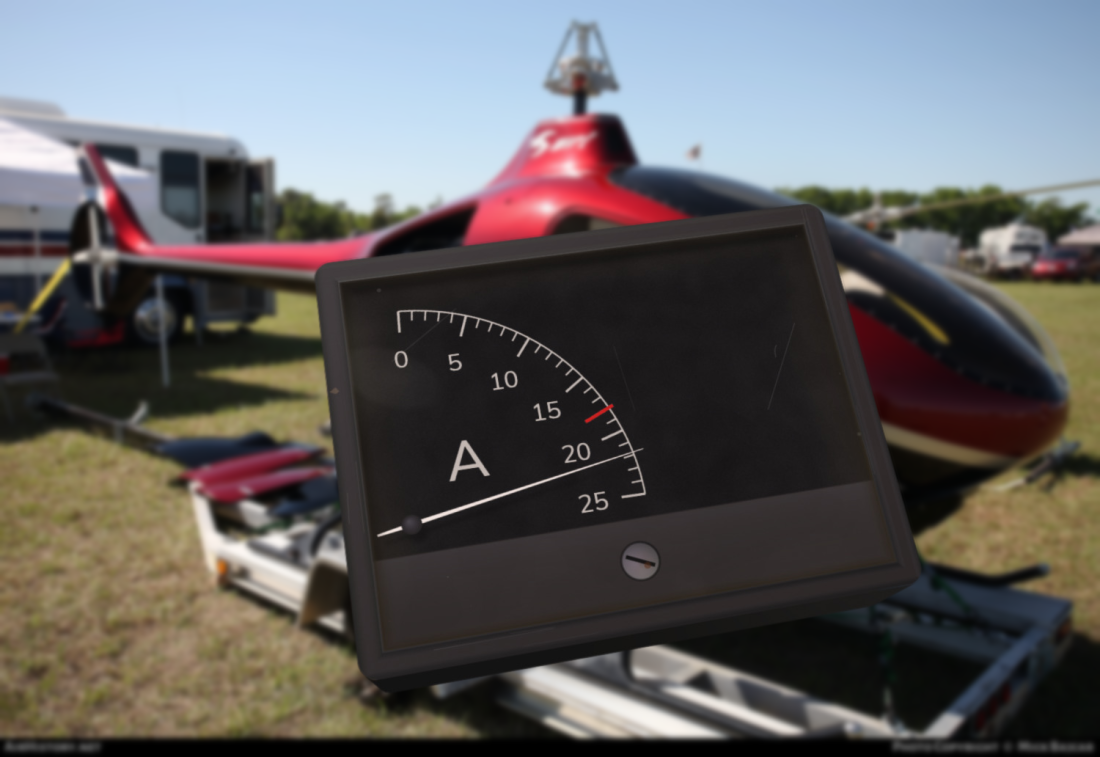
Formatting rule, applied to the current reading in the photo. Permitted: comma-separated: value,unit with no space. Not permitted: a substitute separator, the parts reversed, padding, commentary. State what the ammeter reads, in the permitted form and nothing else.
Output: 22,A
